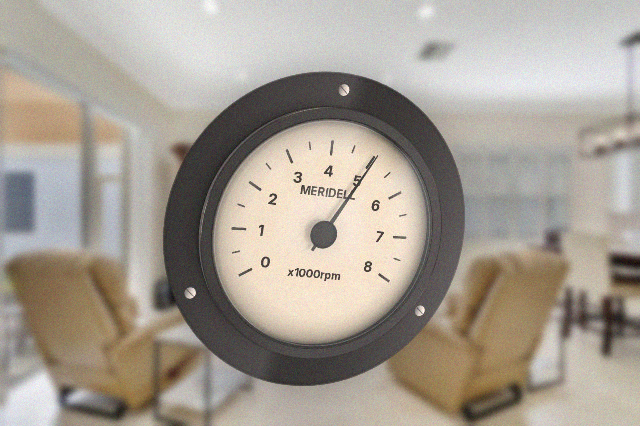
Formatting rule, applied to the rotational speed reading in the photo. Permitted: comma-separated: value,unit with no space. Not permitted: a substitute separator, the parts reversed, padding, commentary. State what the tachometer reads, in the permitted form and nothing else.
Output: 5000,rpm
